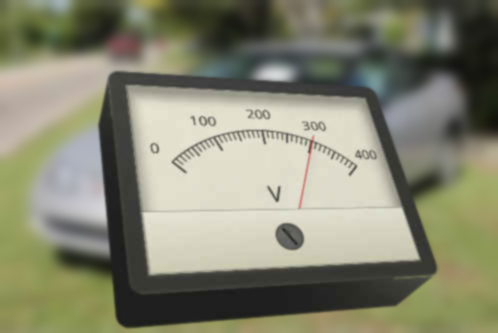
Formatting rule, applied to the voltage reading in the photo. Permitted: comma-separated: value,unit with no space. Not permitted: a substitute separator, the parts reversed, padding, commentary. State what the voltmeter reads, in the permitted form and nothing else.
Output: 300,V
